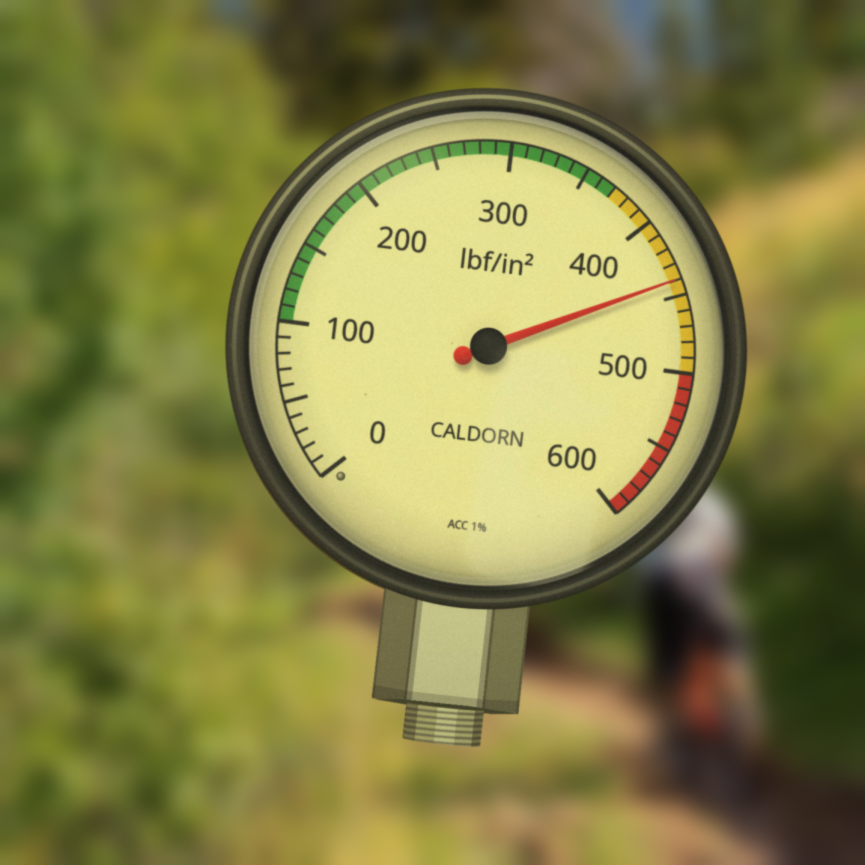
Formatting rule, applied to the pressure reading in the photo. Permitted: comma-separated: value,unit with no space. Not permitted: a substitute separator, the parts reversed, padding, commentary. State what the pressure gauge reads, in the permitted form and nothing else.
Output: 440,psi
